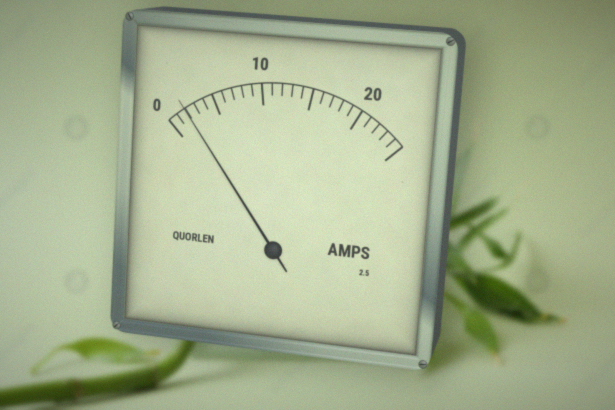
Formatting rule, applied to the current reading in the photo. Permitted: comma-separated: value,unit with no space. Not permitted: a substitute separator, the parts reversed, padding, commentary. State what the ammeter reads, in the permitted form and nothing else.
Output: 2,A
